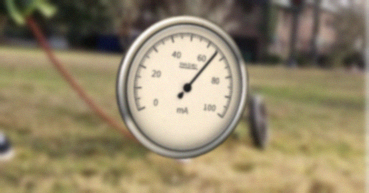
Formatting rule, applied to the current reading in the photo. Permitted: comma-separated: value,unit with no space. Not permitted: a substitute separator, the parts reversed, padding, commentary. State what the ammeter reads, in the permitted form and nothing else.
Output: 65,mA
